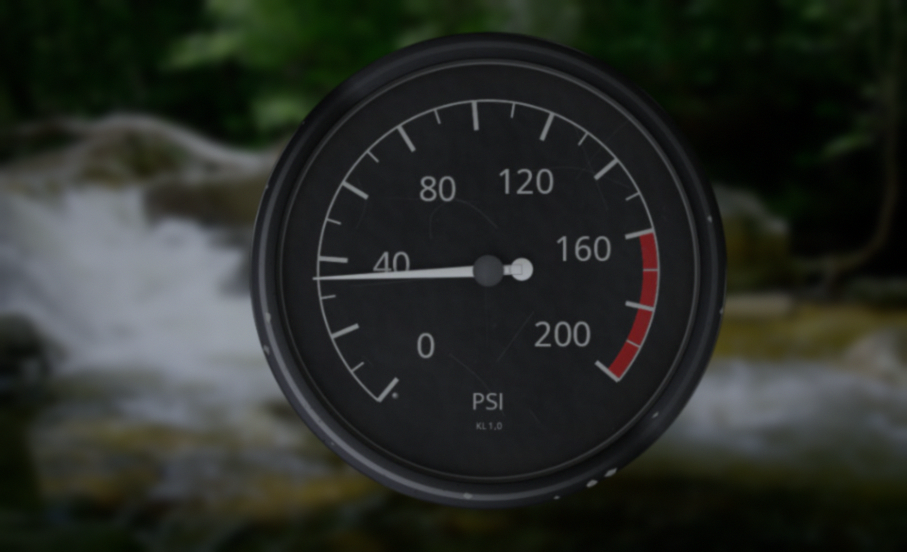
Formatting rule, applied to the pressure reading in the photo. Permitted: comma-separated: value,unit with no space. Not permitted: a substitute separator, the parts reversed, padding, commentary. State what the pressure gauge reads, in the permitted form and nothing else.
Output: 35,psi
